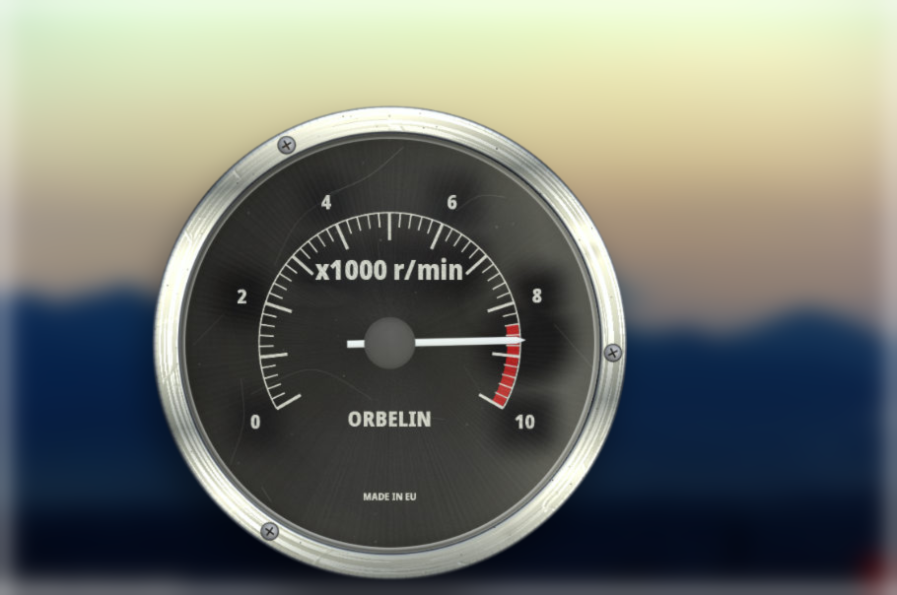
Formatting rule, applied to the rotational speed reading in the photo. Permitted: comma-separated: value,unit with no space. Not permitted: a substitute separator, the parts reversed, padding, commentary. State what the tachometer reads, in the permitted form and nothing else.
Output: 8700,rpm
